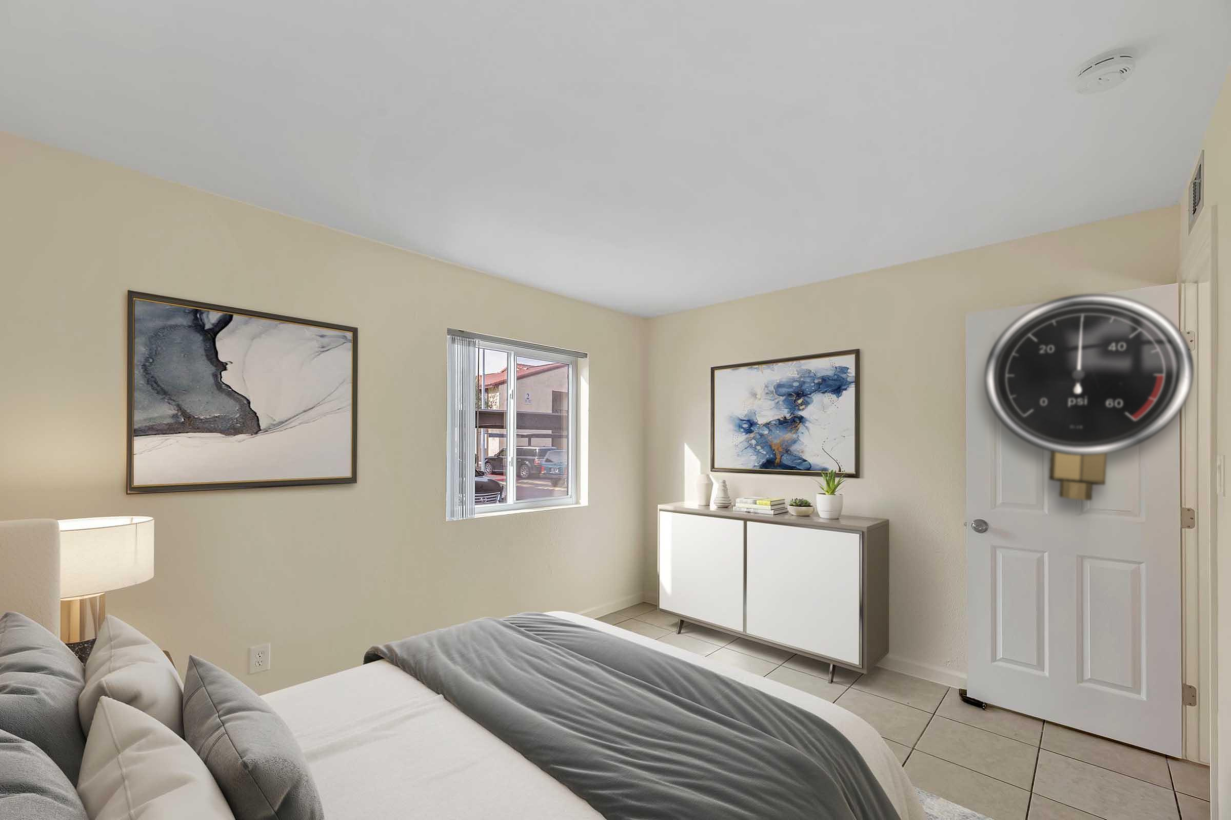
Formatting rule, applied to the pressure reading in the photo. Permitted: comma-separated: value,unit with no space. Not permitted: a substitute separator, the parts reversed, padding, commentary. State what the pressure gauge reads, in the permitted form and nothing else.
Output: 30,psi
